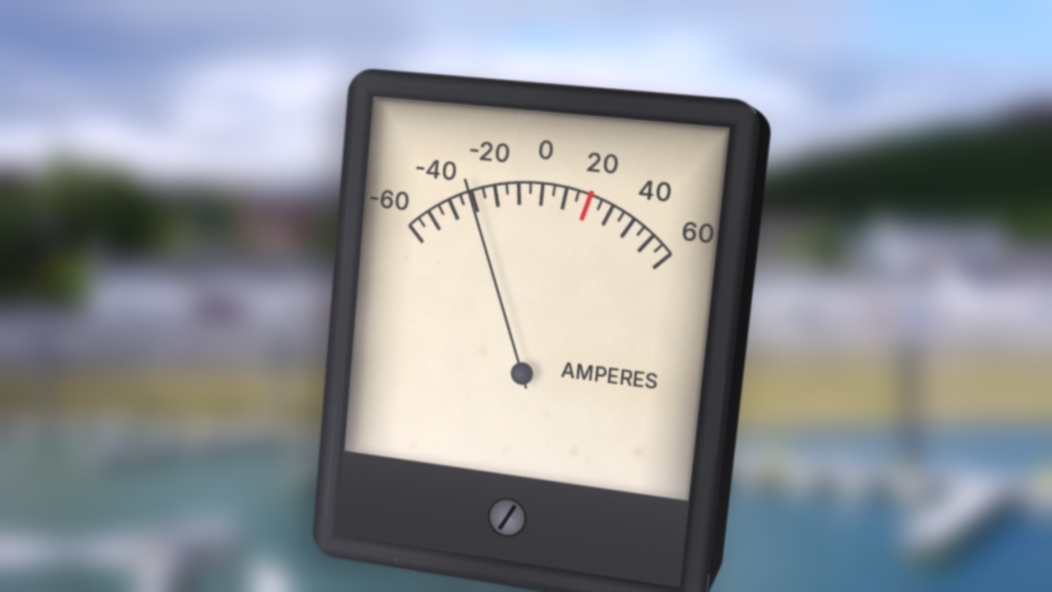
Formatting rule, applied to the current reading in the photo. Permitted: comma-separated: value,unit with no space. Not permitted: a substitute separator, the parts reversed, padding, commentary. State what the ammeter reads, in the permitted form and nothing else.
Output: -30,A
